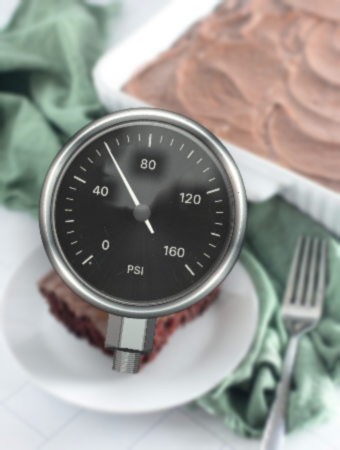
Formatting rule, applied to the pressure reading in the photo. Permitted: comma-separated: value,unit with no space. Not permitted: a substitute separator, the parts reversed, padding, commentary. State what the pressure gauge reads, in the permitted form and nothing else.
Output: 60,psi
